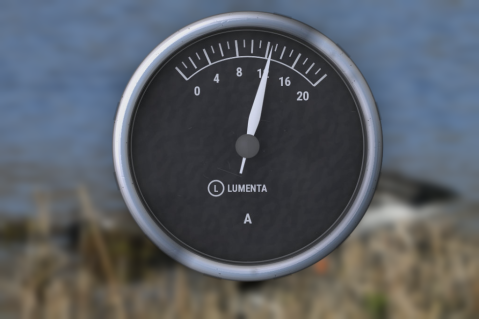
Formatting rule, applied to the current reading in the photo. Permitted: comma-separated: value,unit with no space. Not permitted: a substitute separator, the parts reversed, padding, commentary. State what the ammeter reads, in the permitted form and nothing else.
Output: 12.5,A
